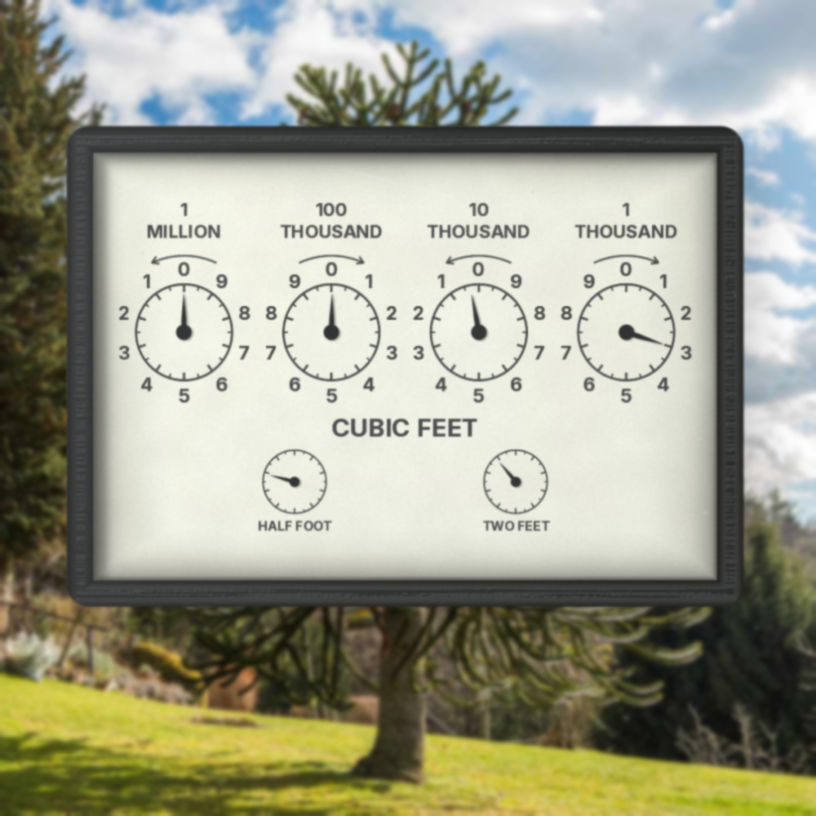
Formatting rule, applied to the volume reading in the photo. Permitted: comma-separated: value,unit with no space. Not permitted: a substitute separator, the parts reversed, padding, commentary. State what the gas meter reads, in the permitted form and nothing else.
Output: 300,ft³
